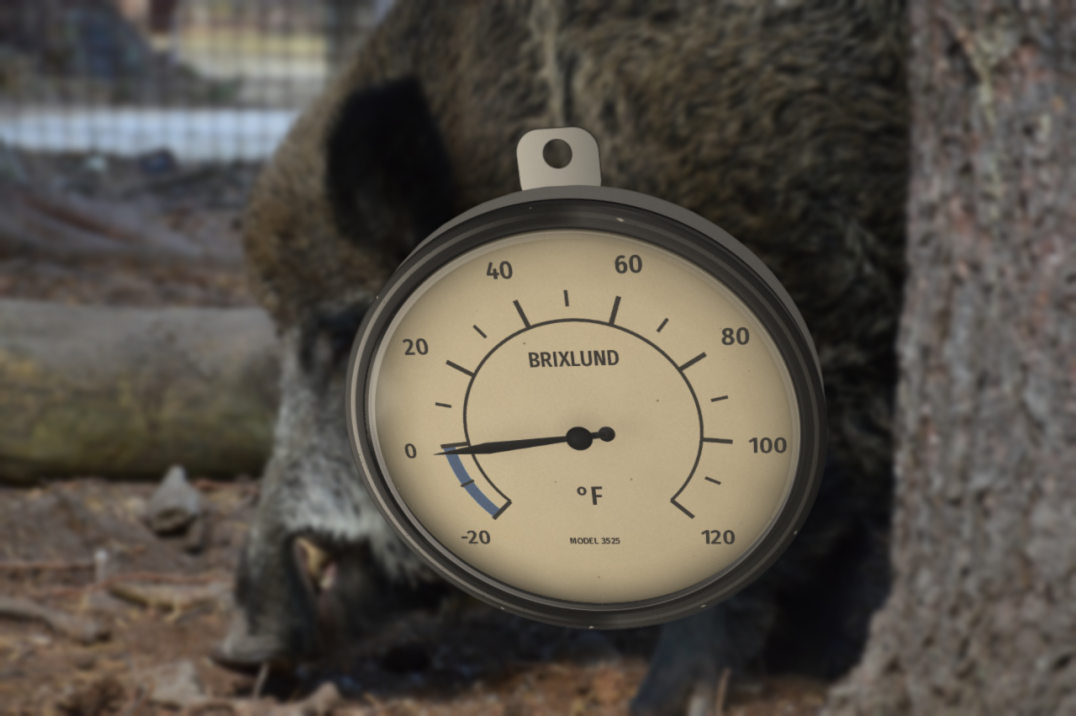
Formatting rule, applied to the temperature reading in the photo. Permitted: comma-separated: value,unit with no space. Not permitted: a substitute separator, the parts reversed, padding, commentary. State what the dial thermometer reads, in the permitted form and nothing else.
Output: 0,°F
